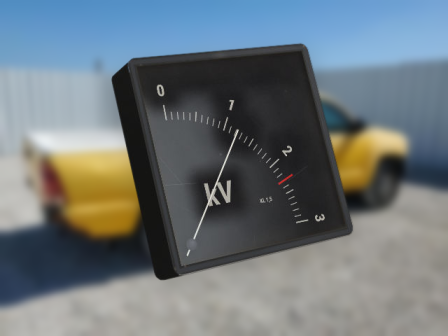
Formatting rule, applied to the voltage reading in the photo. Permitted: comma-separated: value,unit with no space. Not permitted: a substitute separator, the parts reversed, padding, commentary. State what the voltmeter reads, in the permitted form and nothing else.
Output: 1.2,kV
